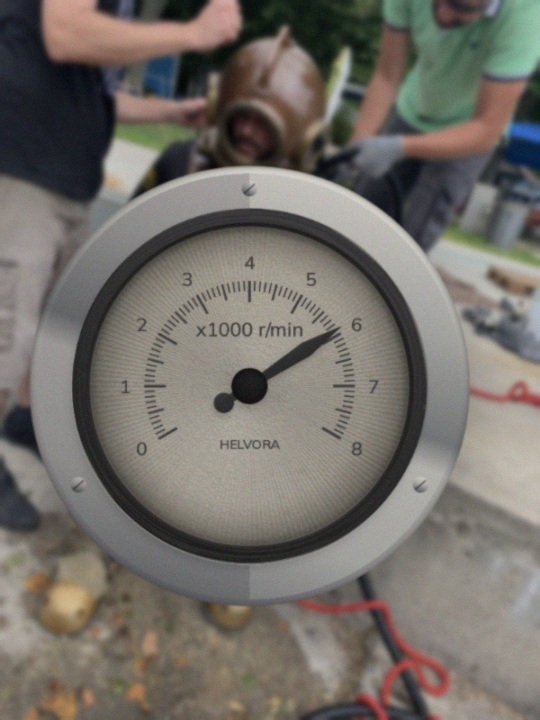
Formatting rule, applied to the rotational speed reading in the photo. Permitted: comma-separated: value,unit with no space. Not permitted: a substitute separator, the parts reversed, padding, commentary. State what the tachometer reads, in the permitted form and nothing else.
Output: 5900,rpm
